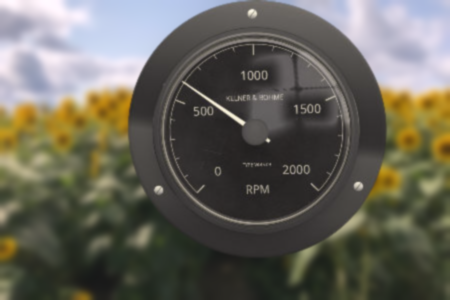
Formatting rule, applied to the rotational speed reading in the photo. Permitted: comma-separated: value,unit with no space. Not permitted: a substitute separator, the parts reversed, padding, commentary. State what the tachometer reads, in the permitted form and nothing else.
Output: 600,rpm
